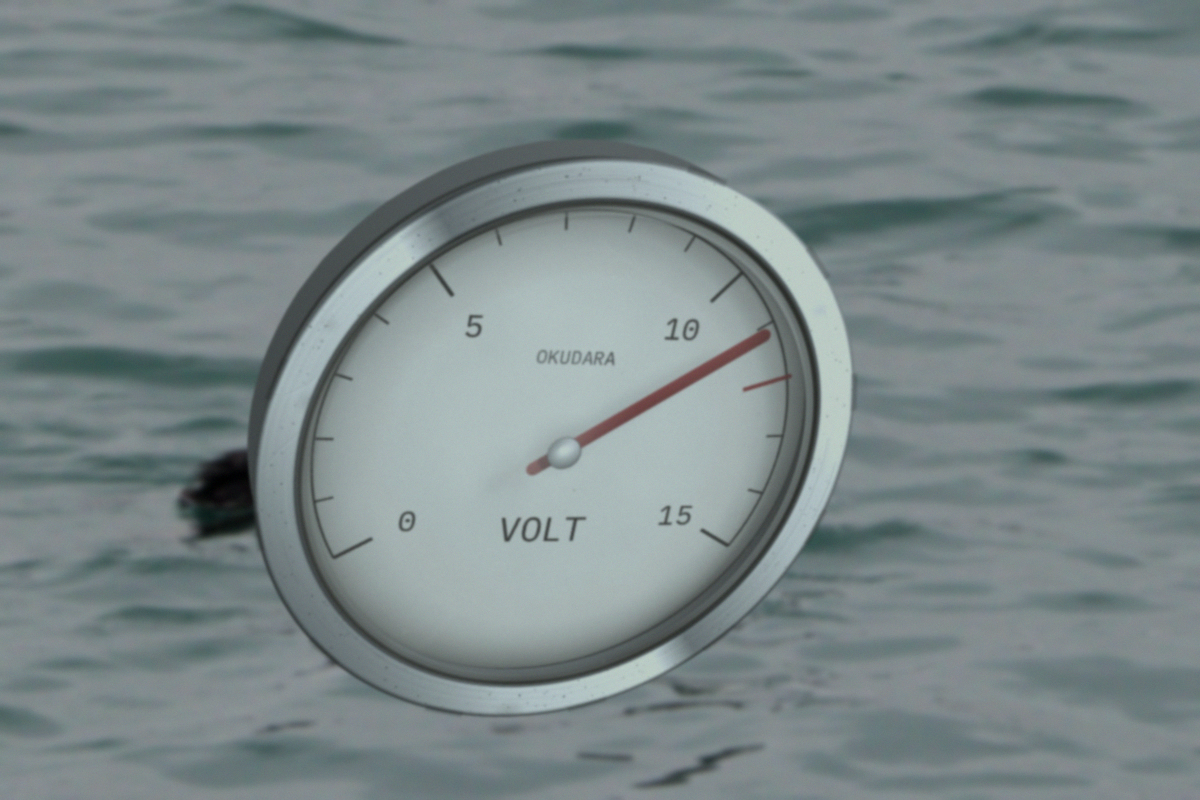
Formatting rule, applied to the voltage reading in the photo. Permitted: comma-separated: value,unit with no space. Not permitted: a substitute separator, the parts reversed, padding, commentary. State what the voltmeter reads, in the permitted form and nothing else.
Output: 11,V
